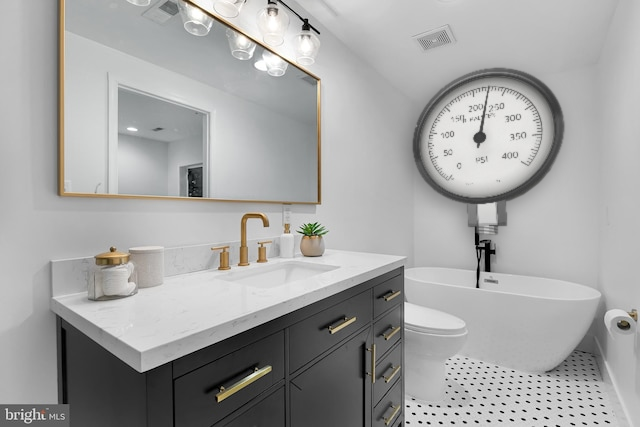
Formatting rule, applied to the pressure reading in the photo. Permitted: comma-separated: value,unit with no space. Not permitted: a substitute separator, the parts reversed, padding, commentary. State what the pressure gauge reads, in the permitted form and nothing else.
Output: 225,psi
